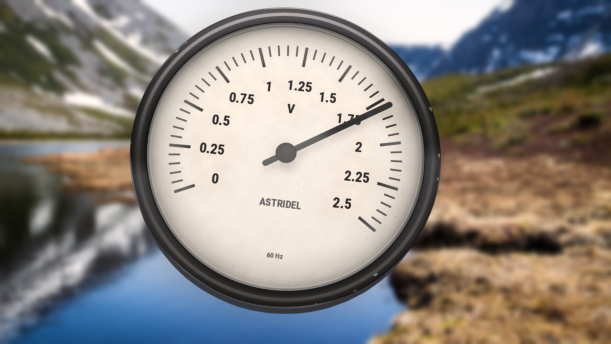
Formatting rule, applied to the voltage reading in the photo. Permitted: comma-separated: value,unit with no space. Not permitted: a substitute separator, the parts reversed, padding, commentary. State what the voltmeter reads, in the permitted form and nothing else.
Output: 1.8,V
